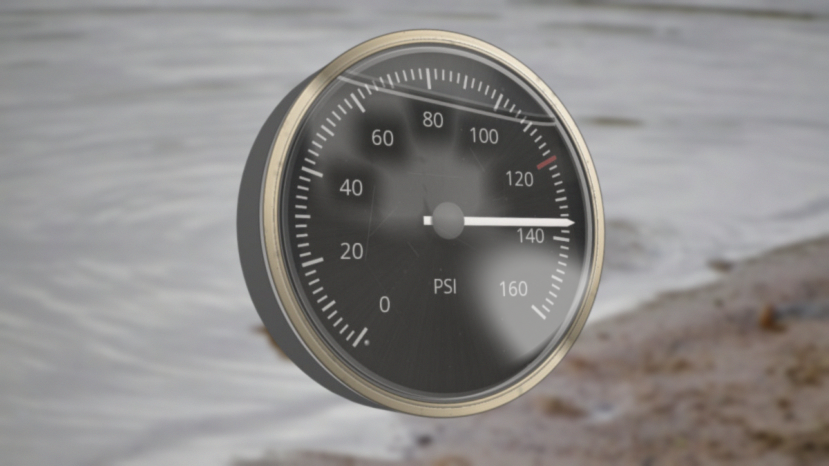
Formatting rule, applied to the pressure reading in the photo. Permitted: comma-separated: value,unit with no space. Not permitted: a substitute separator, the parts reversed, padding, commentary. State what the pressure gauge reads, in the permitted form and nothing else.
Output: 136,psi
